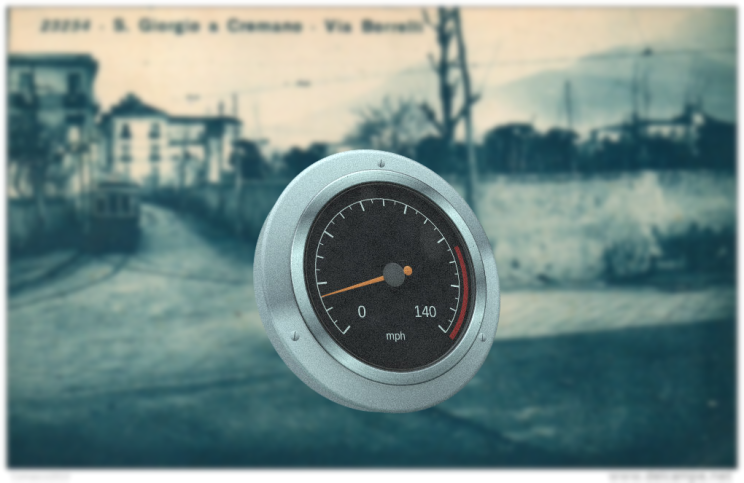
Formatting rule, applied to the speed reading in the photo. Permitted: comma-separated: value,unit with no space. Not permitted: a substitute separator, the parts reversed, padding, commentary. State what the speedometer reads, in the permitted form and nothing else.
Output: 15,mph
